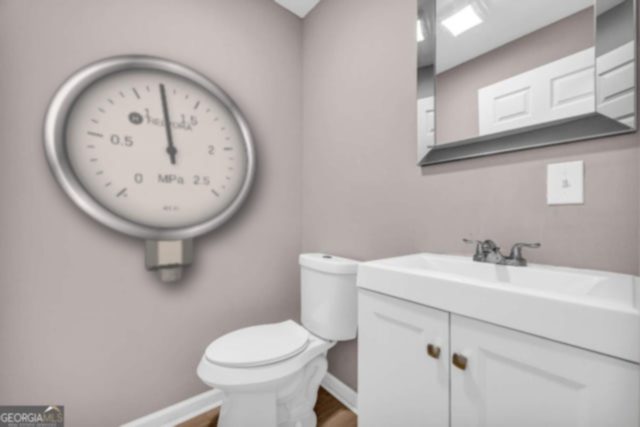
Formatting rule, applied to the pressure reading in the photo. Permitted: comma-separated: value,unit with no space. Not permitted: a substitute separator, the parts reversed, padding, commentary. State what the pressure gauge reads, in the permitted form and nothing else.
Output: 1.2,MPa
